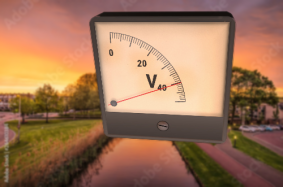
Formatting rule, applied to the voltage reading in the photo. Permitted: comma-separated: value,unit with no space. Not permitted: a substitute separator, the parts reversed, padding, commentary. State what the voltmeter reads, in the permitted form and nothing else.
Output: 40,V
